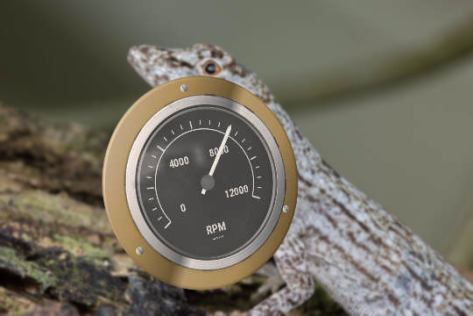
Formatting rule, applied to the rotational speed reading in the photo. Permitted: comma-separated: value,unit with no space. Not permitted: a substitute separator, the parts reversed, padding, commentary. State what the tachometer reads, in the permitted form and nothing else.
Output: 8000,rpm
